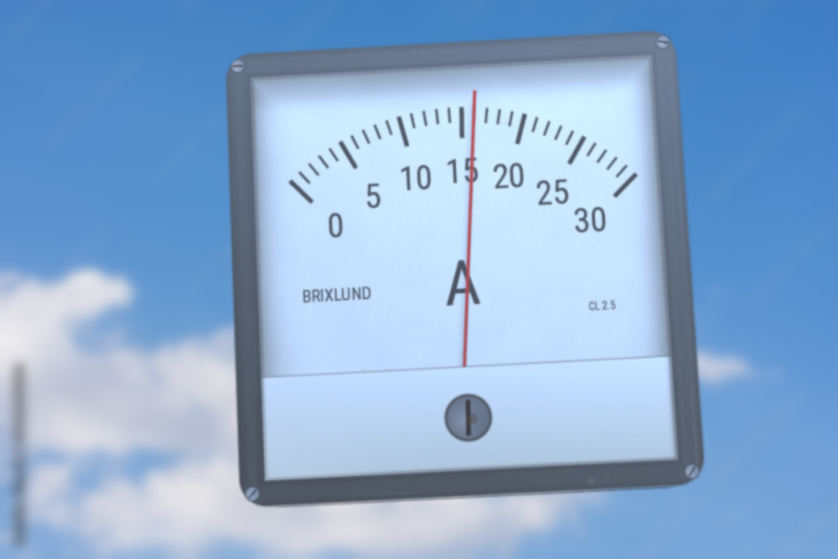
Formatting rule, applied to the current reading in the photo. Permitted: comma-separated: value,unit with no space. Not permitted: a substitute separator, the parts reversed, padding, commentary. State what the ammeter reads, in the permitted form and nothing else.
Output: 16,A
